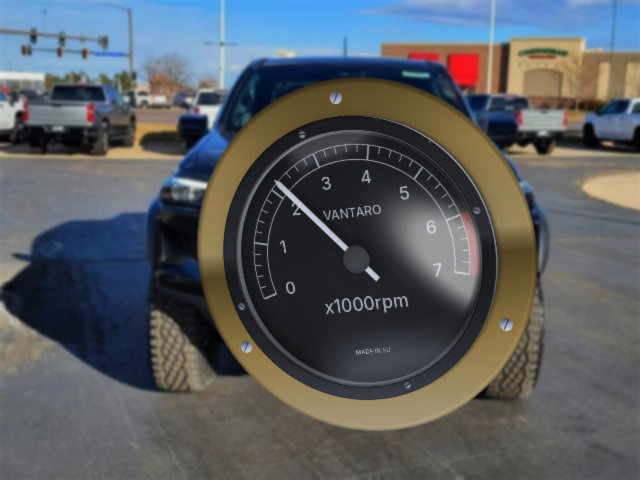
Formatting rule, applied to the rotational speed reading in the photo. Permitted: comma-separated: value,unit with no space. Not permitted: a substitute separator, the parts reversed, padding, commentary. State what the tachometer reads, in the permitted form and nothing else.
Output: 2200,rpm
